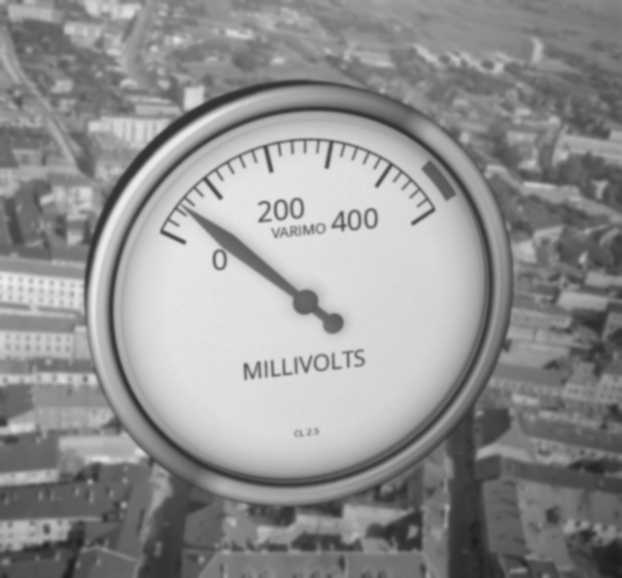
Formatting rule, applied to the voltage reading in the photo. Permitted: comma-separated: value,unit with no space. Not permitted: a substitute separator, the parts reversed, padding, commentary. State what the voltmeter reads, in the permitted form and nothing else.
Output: 50,mV
